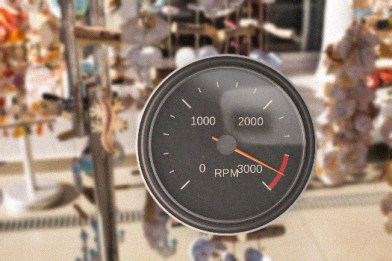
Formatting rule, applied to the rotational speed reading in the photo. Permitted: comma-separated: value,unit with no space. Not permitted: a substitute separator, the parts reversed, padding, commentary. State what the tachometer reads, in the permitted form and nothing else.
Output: 2800,rpm
